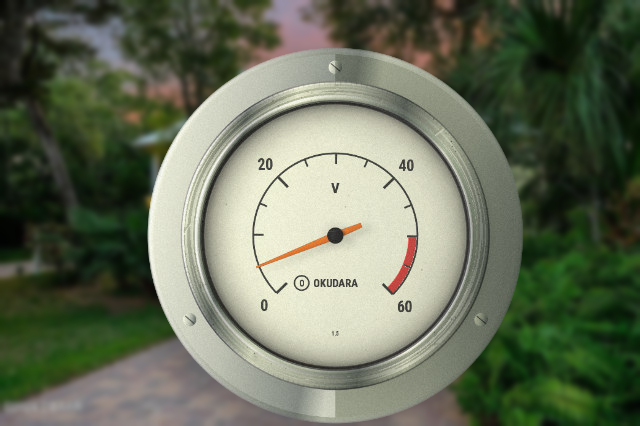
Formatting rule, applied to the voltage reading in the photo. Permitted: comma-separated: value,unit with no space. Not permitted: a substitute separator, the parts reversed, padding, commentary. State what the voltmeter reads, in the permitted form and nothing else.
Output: 5,V
